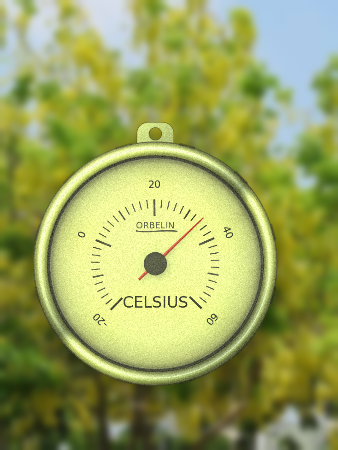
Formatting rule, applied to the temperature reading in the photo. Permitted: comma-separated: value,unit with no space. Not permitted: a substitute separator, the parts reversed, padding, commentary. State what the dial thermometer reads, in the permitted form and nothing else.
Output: 34,°C
